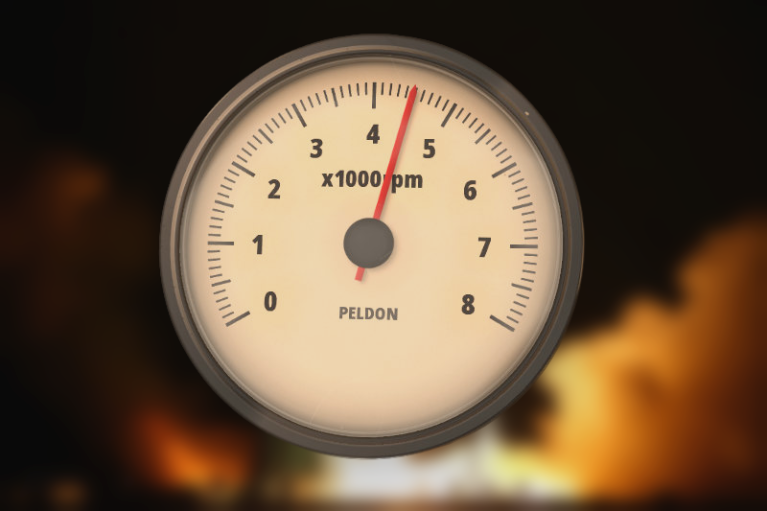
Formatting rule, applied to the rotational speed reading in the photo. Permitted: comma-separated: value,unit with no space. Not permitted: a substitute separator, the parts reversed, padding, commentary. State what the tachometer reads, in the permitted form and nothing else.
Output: 4500,rpm
